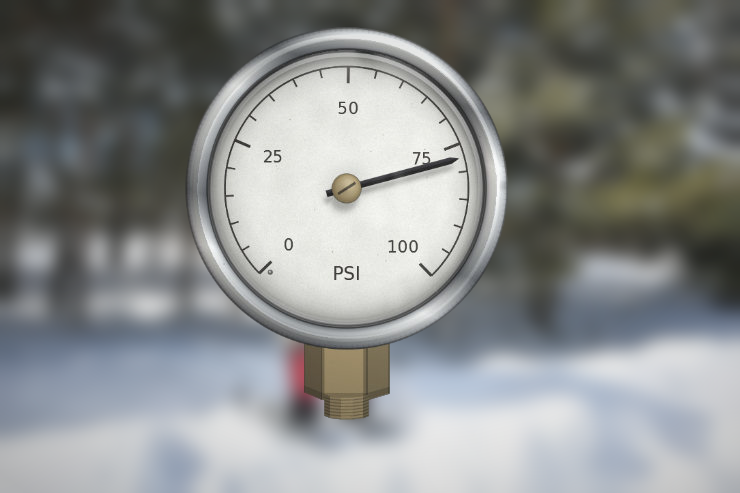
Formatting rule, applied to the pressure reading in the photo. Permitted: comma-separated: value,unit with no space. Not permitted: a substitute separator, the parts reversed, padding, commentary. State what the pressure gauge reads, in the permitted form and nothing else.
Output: 77.5,psi
